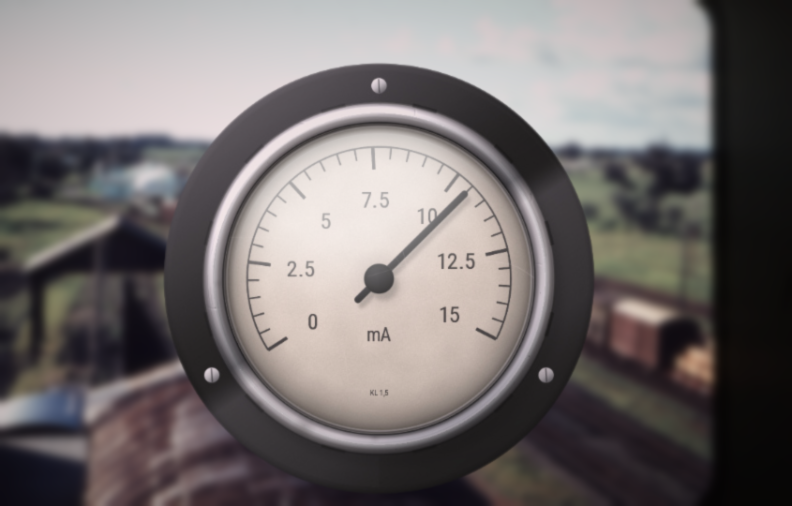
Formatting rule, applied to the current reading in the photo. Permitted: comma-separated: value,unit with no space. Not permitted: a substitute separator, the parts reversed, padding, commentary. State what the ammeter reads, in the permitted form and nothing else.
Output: 10.5,mA
